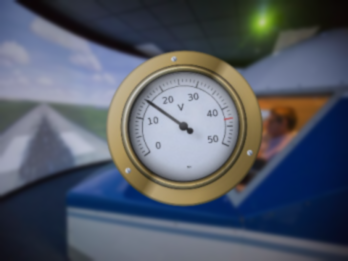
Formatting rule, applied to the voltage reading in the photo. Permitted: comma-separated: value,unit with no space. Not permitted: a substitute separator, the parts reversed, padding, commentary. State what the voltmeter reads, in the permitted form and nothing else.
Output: 15,V
